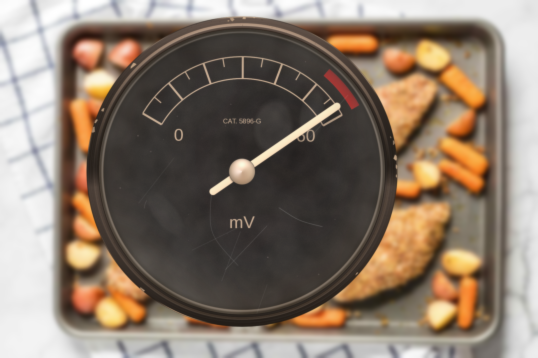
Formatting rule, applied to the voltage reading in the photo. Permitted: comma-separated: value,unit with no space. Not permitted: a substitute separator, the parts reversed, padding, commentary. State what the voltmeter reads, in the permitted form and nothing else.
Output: 57.5,mV
